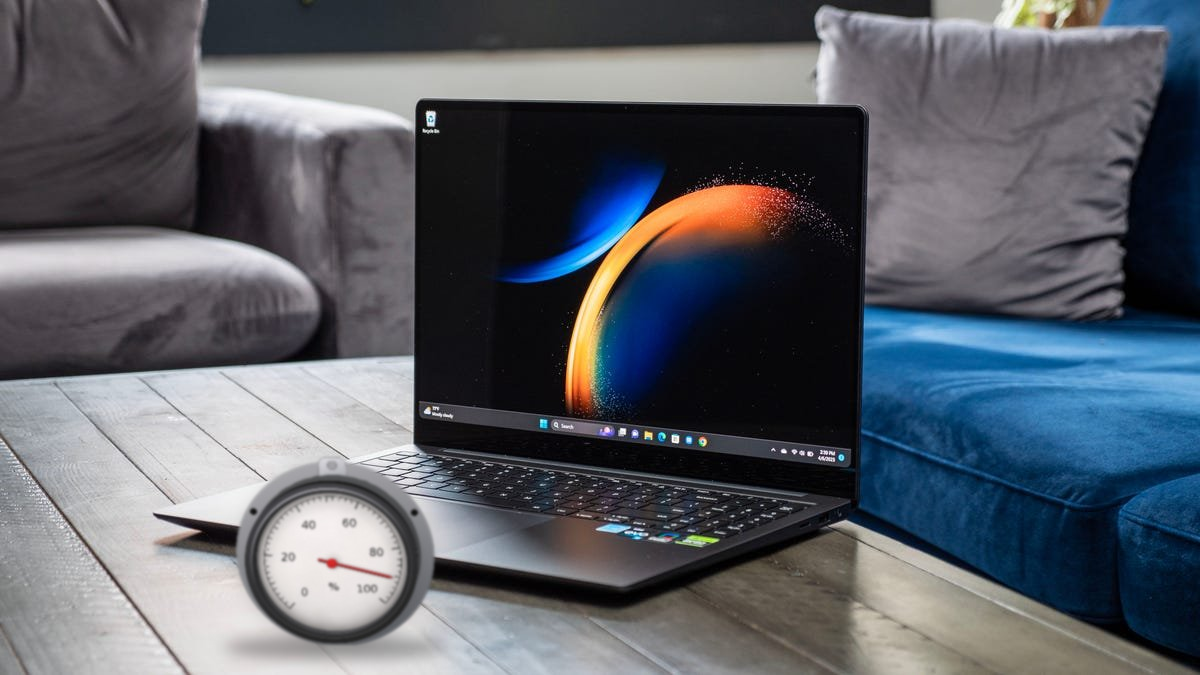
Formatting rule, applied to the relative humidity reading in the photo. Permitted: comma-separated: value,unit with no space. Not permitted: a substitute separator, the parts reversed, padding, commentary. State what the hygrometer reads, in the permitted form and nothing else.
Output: 90,%
